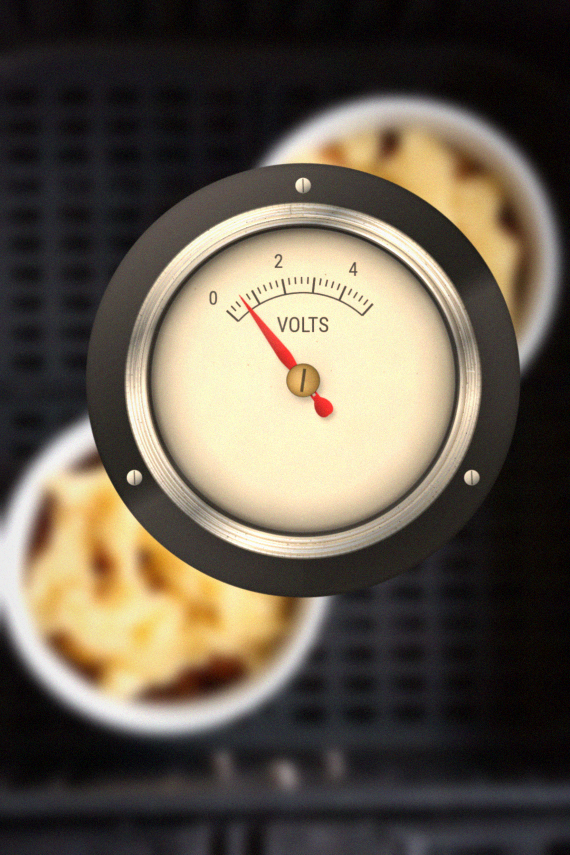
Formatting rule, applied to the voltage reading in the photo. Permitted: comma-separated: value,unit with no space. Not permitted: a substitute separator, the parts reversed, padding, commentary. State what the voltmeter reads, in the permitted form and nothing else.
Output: 0.6,V
